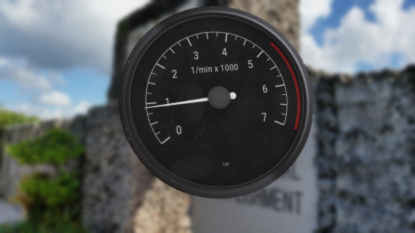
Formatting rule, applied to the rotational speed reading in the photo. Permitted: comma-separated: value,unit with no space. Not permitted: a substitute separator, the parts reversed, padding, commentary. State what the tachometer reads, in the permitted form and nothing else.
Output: 875,rpm
